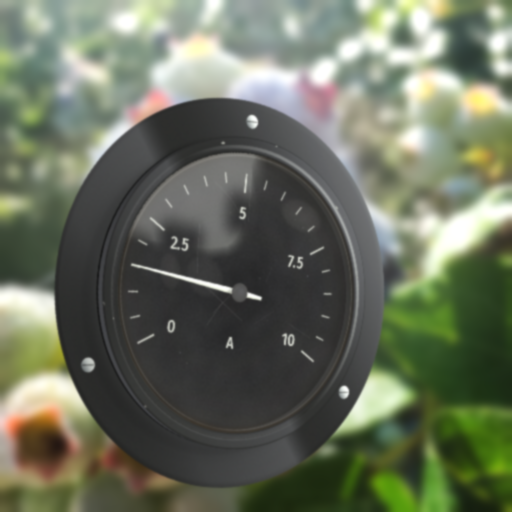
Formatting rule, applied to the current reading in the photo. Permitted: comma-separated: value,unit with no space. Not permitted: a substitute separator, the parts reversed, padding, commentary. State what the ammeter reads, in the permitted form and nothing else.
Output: 1.5,A
